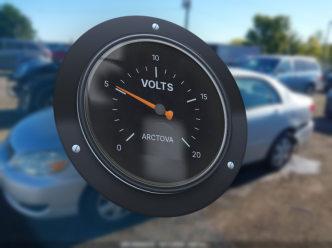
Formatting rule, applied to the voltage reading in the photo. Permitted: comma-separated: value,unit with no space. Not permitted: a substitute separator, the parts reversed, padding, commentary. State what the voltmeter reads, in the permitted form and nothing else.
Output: 5,V
